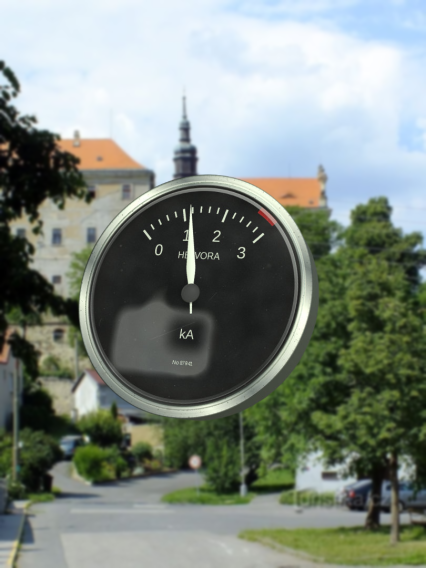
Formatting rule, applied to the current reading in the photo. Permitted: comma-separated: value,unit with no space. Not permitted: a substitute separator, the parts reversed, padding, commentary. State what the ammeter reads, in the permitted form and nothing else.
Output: 1.2,kA
